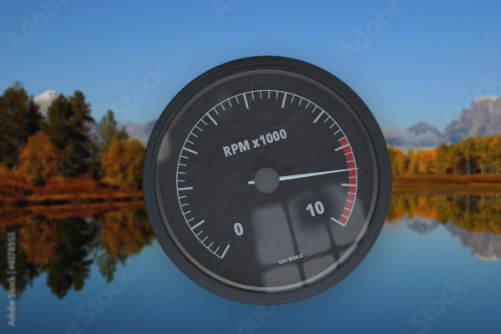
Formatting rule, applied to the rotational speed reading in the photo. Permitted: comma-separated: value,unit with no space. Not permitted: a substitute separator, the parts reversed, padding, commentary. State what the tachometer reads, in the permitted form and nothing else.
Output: 8600,rpm
